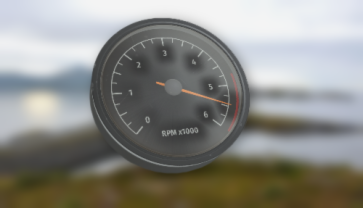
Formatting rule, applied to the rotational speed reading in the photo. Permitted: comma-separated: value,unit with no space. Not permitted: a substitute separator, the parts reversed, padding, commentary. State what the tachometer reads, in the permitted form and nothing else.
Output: 5500,rpm
